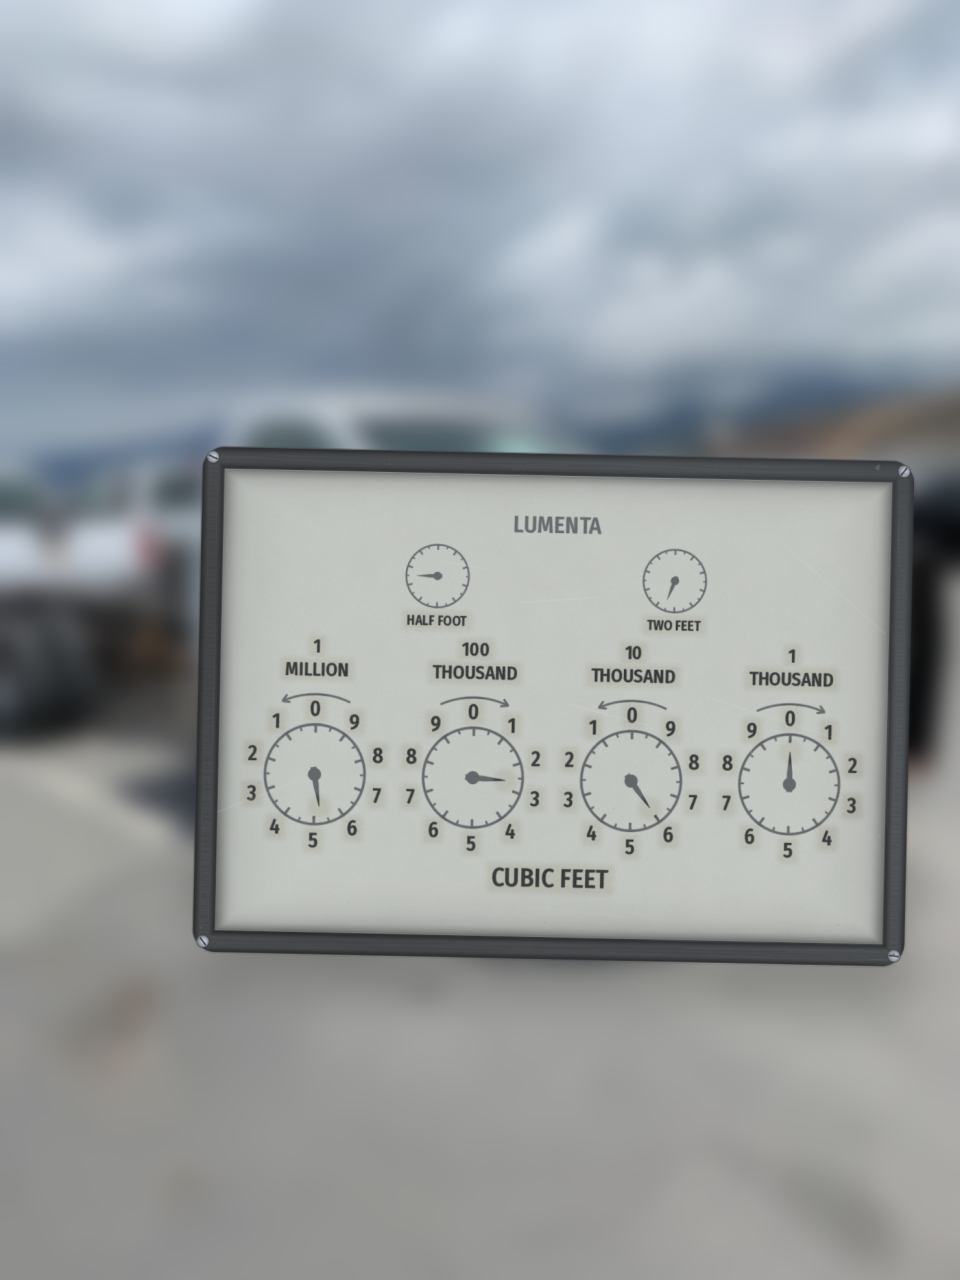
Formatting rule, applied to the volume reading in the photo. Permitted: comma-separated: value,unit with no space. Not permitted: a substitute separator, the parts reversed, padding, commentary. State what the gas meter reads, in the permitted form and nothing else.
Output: 526000,ft³
